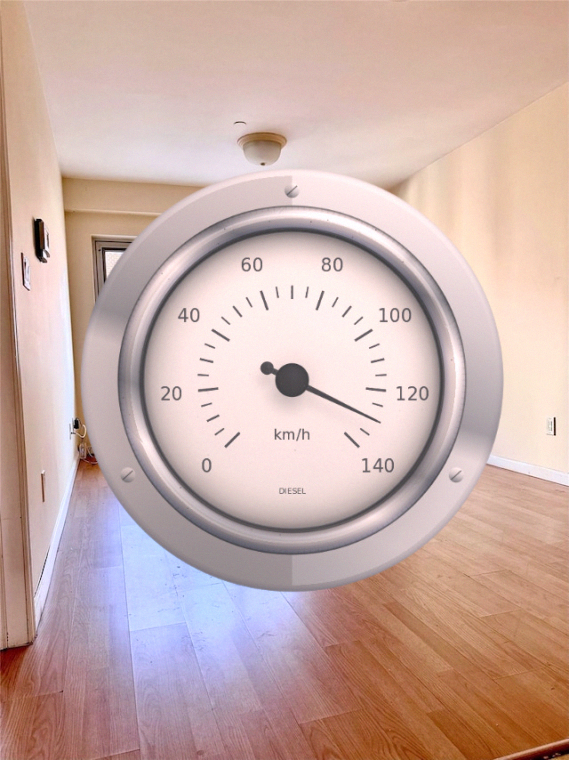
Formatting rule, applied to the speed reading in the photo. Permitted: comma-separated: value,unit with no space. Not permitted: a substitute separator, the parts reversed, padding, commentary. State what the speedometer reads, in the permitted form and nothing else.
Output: 130,km/h
